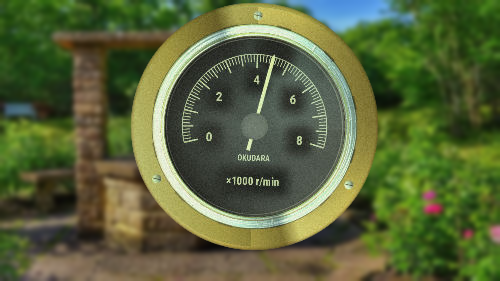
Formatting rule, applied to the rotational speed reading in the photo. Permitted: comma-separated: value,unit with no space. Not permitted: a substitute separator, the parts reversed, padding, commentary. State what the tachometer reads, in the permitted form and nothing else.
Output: 4500,rpm
